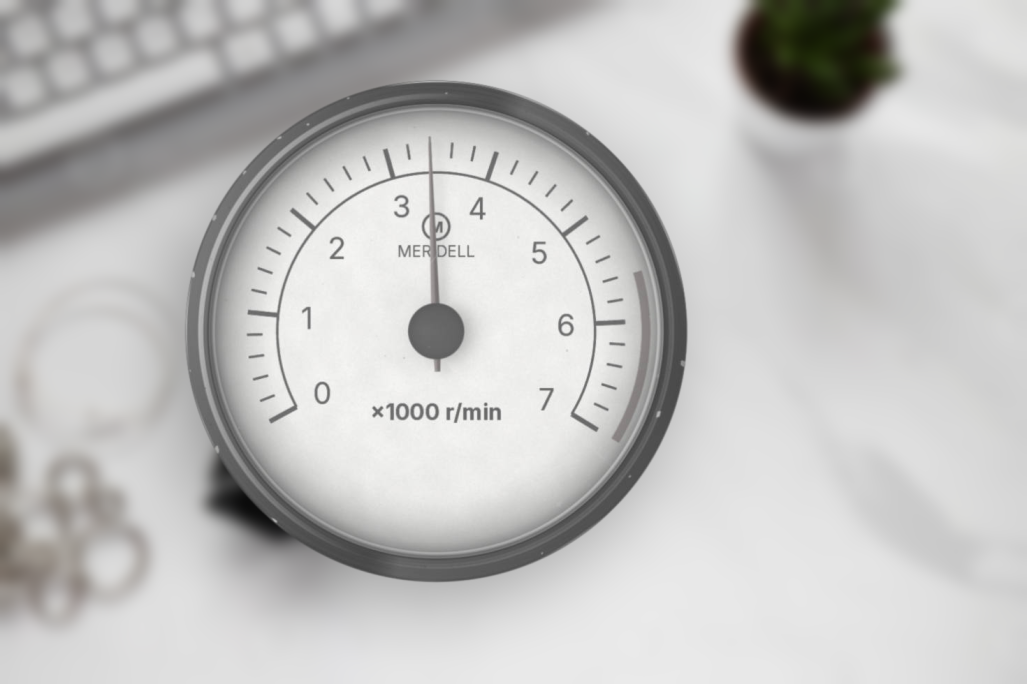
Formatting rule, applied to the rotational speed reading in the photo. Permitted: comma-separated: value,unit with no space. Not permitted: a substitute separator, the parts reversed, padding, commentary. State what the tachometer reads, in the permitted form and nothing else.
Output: 3400,rpm
